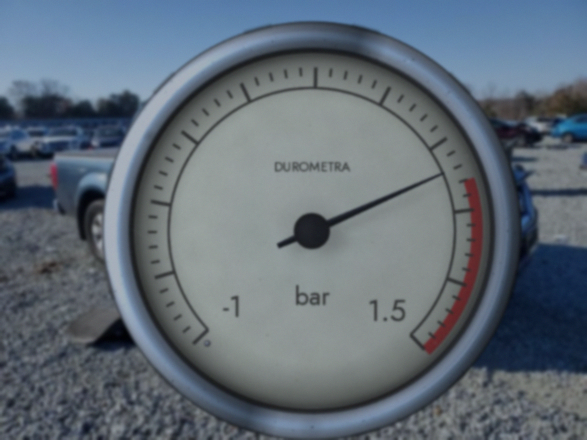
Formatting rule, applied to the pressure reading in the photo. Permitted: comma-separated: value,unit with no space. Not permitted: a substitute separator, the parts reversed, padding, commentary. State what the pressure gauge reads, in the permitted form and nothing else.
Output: 0.85,bar
